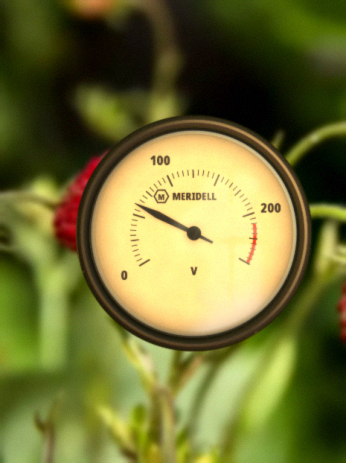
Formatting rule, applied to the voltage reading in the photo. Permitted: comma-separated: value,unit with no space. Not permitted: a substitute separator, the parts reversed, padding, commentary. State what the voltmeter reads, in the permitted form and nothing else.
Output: 60,V
